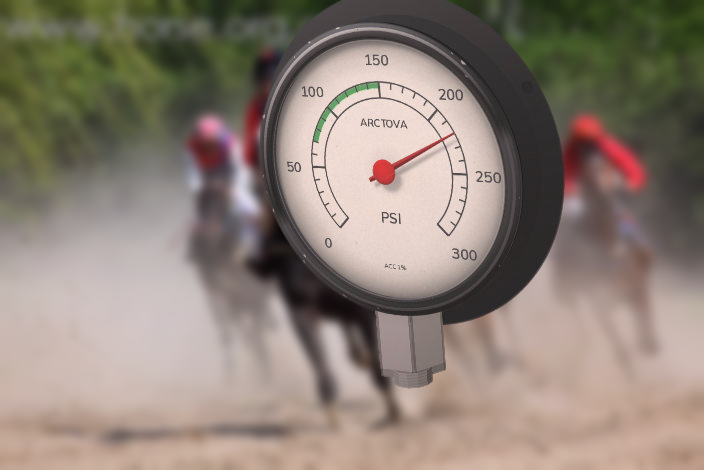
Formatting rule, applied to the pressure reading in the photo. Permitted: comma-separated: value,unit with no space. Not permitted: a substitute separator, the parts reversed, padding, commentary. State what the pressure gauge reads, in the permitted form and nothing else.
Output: 220,psi
